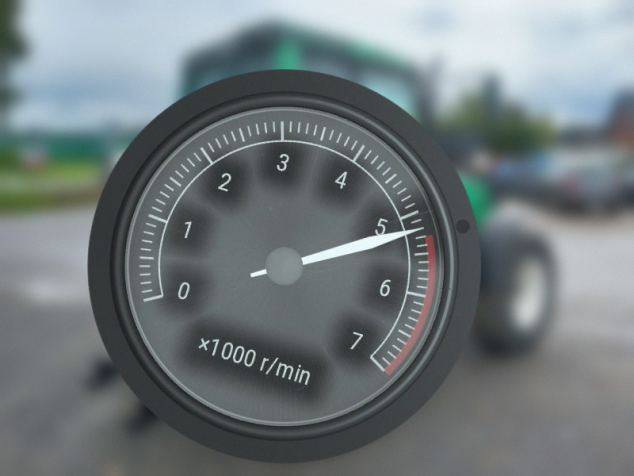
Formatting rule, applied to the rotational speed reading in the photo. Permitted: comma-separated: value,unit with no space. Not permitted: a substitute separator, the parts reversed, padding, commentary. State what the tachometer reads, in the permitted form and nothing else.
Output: 5200,rpm
